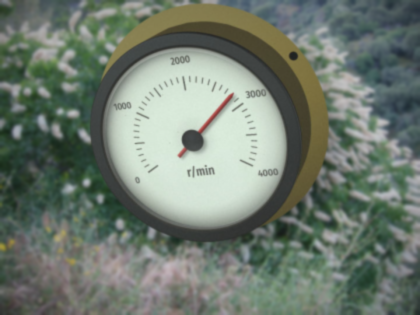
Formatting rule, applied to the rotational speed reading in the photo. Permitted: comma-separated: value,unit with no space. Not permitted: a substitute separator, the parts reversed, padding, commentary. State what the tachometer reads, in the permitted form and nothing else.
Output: 2800,rpm
